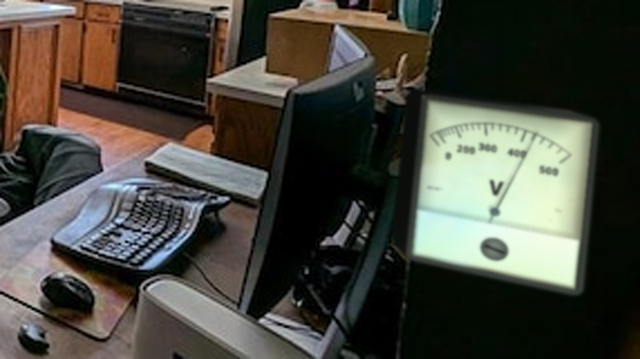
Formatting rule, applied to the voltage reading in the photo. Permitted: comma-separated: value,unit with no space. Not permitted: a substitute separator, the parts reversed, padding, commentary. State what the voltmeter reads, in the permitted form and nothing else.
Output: 420,V
